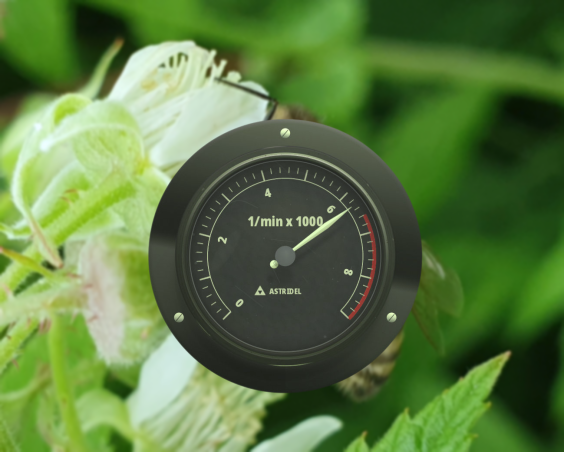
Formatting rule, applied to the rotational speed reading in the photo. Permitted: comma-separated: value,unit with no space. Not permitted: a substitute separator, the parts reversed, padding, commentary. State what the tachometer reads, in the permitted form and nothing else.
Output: 6300,rpm
